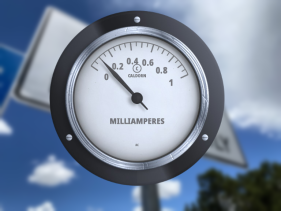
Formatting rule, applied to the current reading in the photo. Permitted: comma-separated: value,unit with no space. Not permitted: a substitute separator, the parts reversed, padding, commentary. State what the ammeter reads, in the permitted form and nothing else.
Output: 0.1,mA
